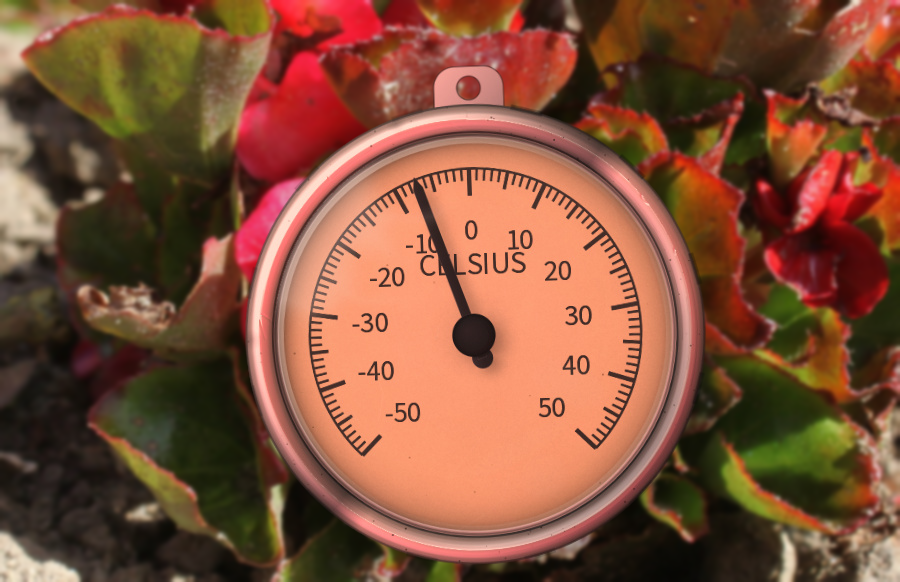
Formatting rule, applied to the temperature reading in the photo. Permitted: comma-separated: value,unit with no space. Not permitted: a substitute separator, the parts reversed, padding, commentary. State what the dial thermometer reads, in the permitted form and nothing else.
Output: -7,°C
